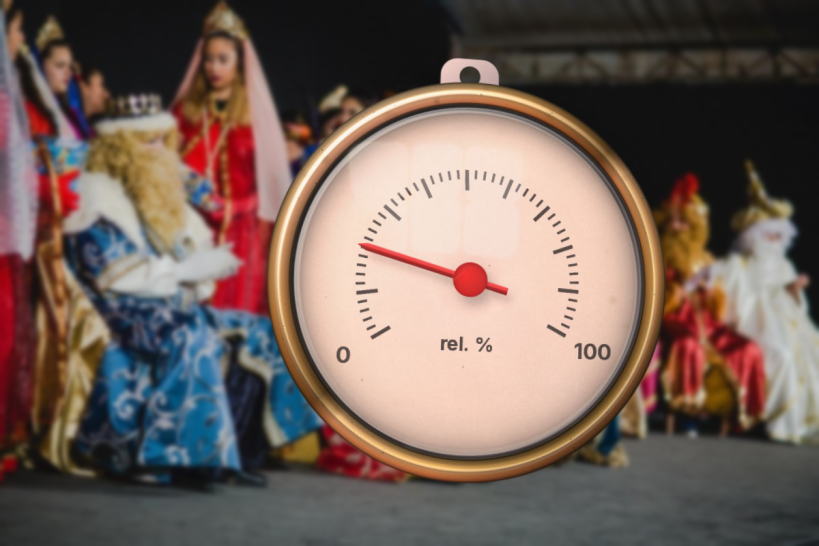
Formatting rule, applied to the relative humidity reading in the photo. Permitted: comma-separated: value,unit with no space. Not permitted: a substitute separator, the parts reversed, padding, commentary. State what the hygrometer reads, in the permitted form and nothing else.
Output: 20,%
